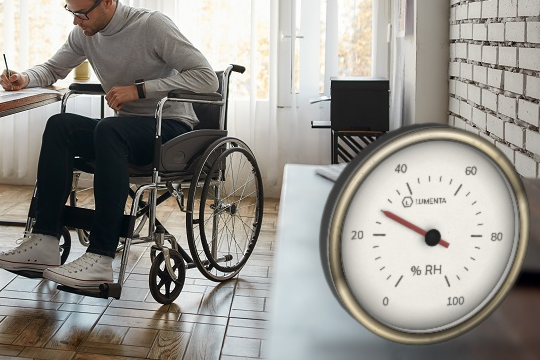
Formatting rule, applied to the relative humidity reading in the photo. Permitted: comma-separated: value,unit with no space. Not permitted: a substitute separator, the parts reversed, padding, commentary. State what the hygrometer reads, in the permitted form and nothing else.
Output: 28,%
